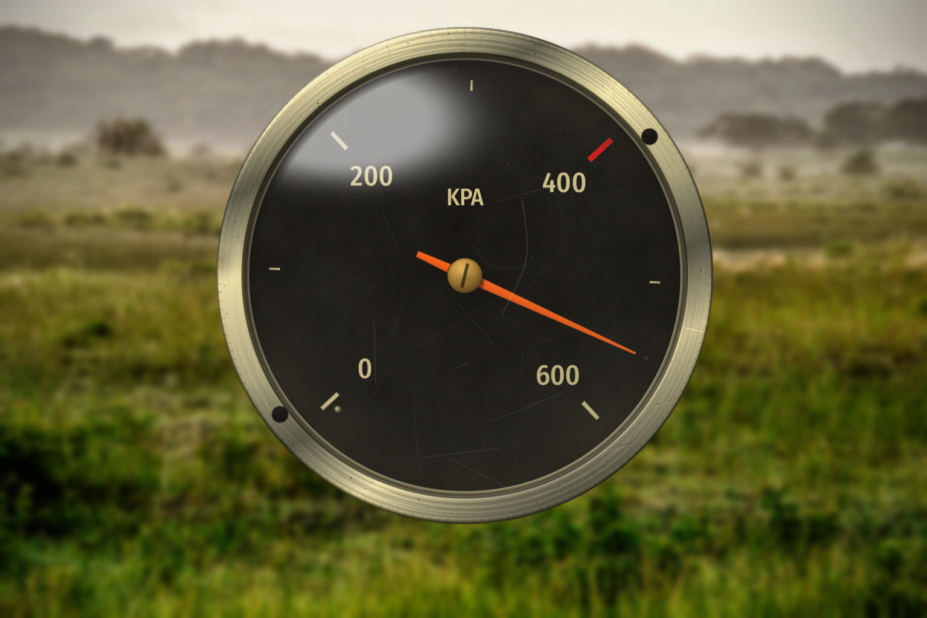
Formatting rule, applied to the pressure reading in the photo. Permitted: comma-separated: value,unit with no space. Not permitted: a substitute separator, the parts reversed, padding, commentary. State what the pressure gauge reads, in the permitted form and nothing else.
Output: 550,kPa
